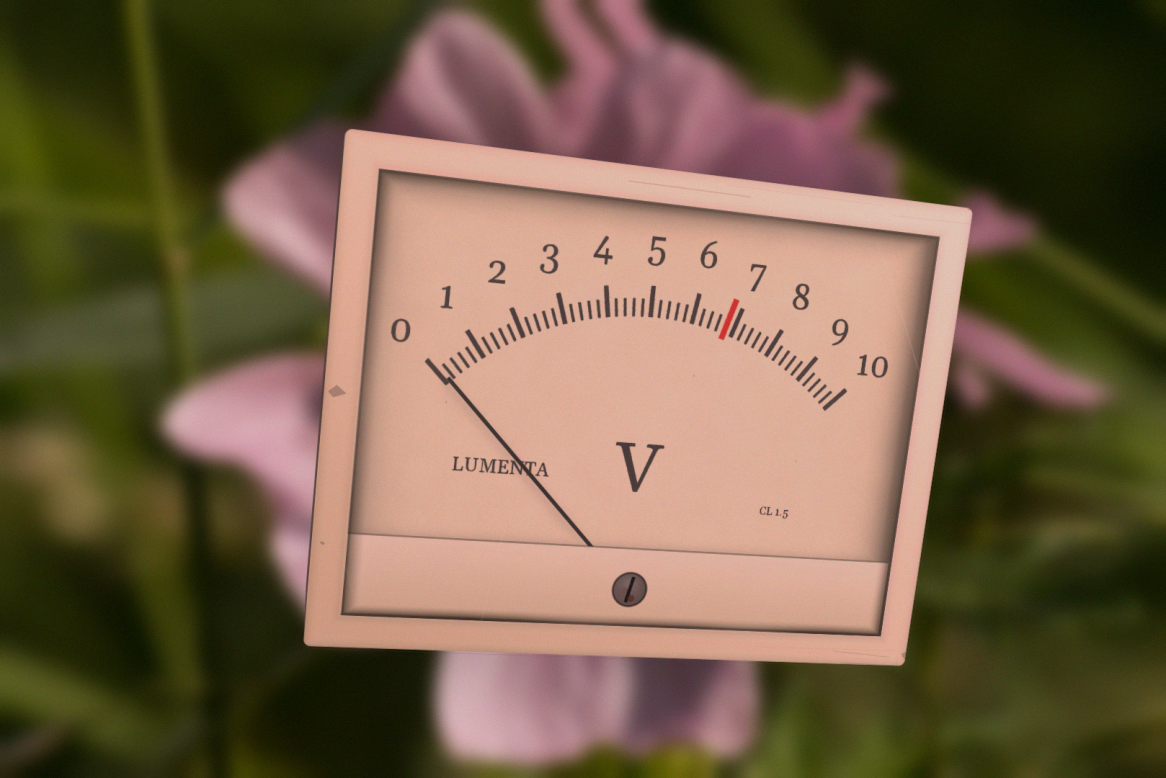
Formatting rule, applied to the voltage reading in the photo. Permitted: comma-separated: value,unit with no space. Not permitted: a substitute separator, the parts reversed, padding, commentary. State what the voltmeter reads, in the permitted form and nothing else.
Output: 0.1,V
